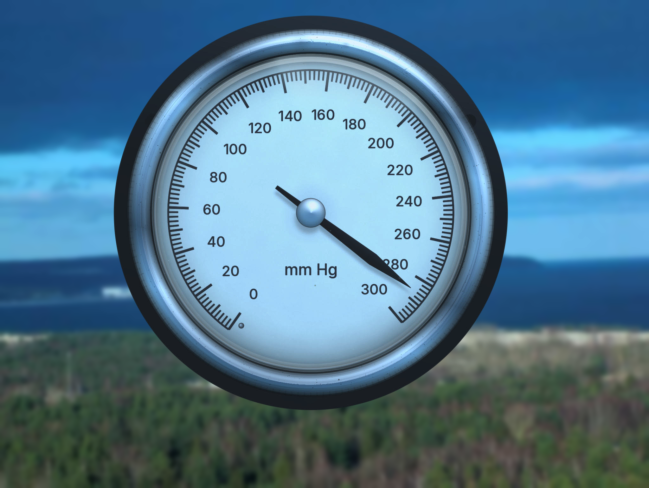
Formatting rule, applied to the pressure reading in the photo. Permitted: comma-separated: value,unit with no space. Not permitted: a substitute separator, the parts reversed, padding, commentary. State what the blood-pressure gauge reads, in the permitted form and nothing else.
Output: 286,mmHg
